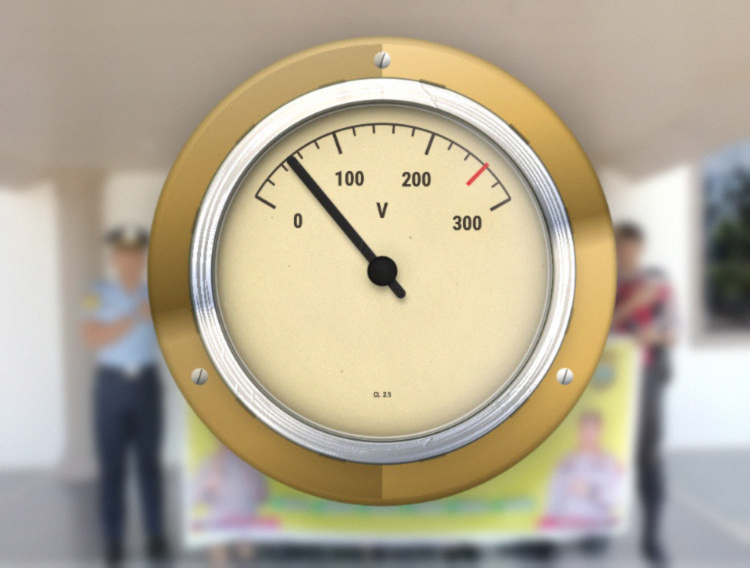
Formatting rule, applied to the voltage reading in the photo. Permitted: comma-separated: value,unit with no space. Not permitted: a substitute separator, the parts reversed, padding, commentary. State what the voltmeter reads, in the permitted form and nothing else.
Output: 50,V
